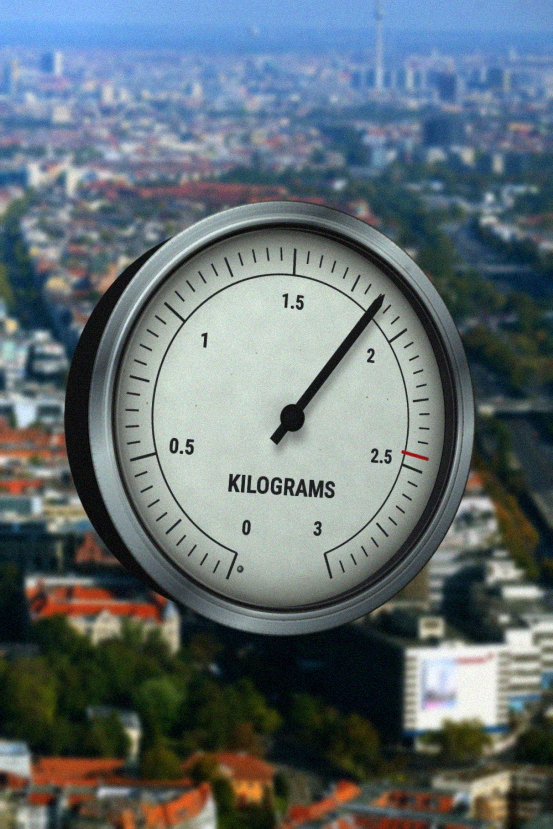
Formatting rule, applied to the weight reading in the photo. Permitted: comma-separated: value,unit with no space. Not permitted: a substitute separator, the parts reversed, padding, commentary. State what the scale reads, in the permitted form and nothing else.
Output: 1.85,kg
